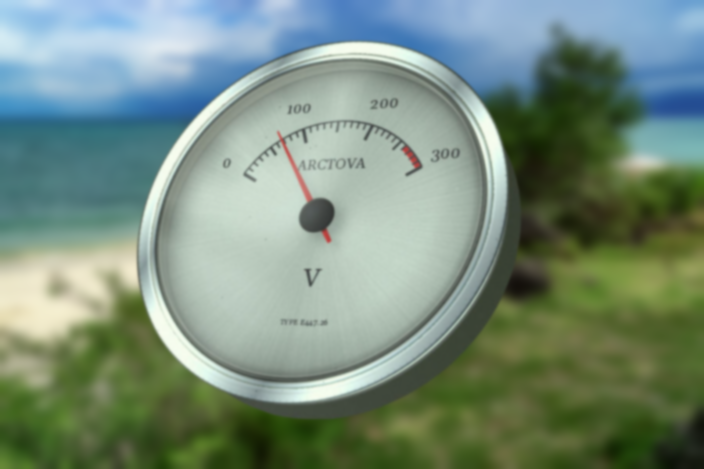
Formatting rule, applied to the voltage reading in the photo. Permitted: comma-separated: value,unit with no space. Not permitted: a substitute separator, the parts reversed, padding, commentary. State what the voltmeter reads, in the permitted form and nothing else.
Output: 70,V
